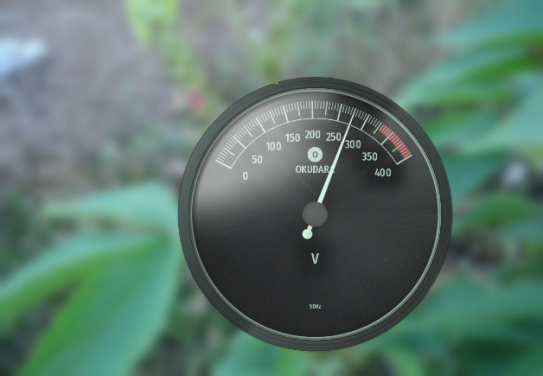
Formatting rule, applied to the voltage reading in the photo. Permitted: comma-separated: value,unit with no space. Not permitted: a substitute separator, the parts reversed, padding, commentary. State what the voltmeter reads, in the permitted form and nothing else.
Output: 275,V
